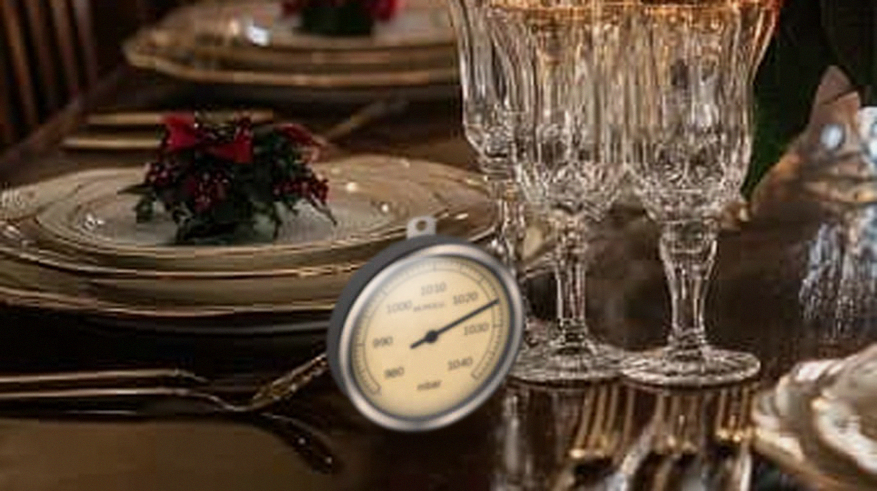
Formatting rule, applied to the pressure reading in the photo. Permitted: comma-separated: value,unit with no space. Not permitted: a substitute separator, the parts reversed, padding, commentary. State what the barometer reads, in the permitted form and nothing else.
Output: 1025,mbar
